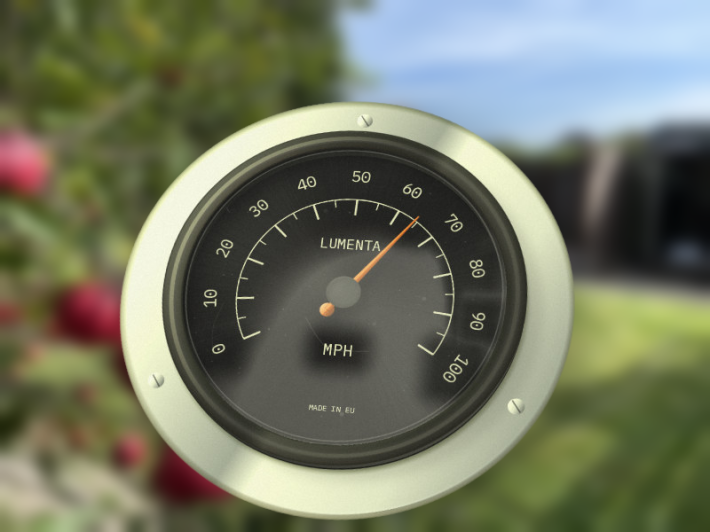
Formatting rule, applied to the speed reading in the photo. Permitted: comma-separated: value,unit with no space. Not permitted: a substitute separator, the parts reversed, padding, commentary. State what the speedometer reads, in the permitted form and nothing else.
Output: 65,mph
